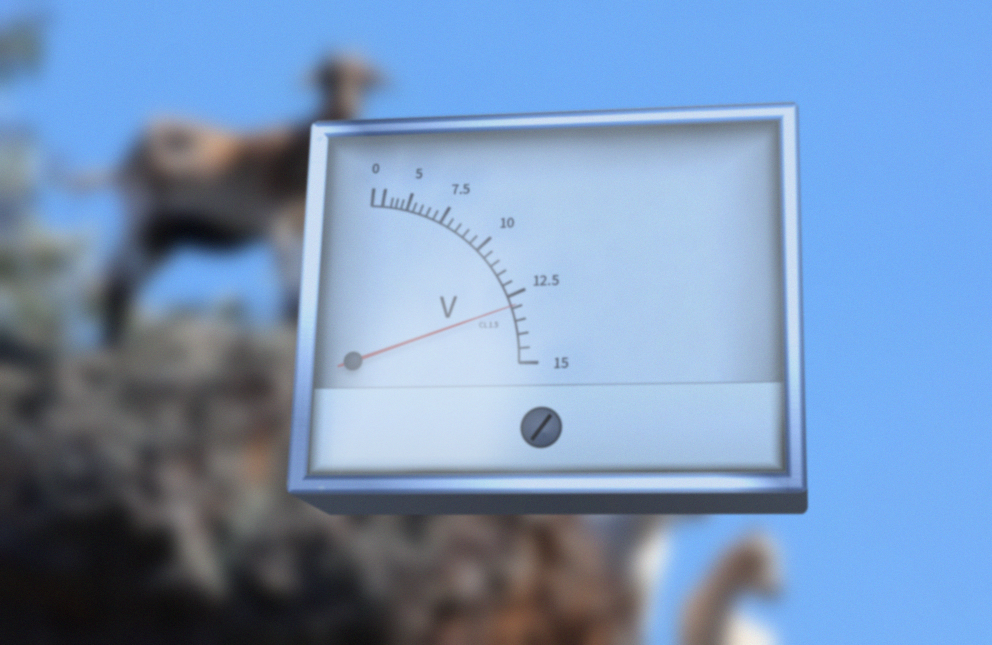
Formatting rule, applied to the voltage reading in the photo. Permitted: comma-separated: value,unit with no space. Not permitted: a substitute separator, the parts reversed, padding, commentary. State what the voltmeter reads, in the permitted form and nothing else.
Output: 13,V
